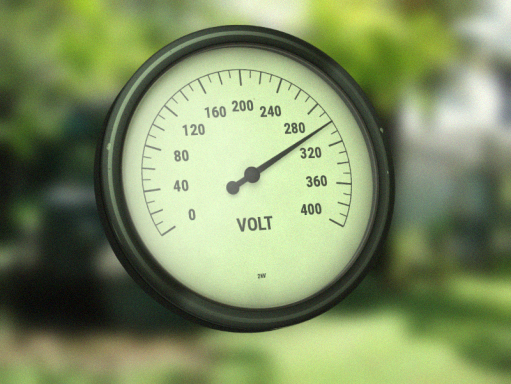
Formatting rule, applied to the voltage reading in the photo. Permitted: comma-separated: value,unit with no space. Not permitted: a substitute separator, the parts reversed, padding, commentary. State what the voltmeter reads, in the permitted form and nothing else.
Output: 300,V
